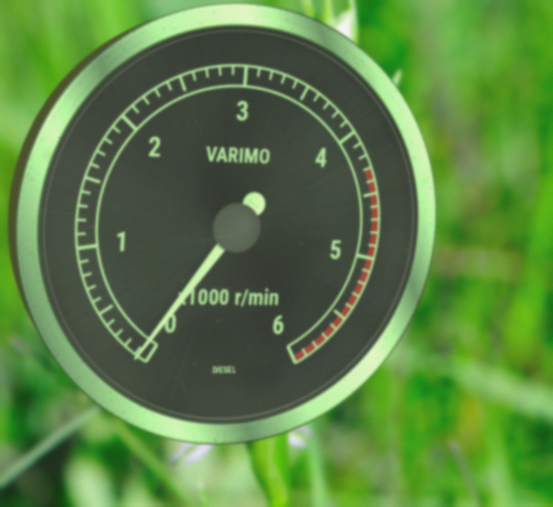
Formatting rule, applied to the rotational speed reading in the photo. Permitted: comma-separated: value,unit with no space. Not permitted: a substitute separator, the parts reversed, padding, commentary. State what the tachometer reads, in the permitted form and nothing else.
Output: 100,rpm
